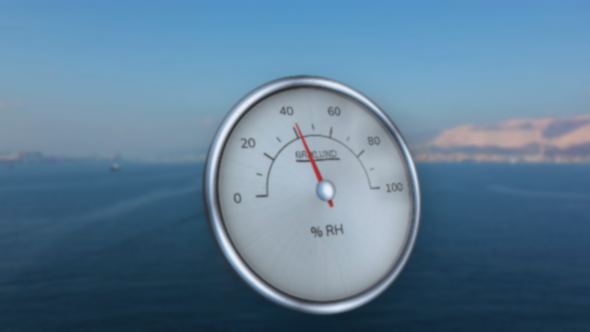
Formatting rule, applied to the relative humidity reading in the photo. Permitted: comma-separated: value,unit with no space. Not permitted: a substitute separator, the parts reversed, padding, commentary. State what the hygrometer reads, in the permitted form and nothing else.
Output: 40,%
